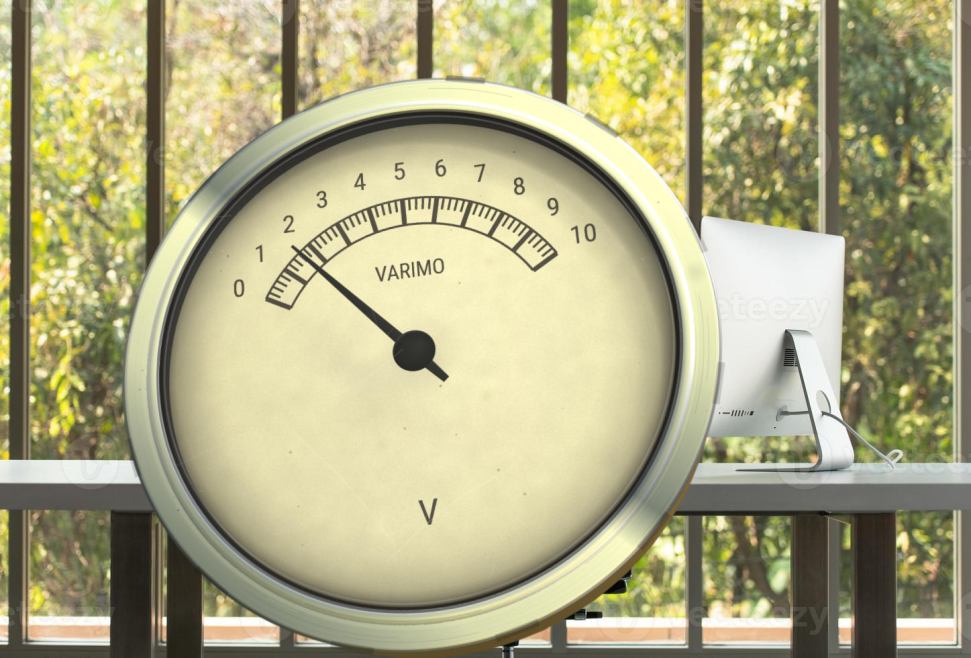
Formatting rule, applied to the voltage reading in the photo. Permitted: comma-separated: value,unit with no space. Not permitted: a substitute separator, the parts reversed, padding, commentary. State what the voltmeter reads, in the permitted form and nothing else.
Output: 1.6,V
